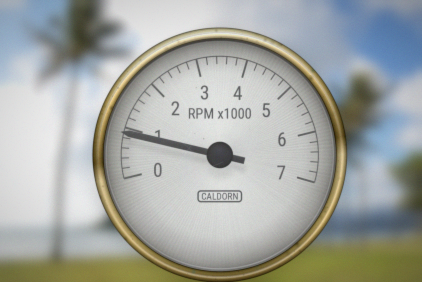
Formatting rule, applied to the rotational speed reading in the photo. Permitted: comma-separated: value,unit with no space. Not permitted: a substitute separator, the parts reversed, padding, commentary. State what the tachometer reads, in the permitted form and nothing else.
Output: 900,rpm
